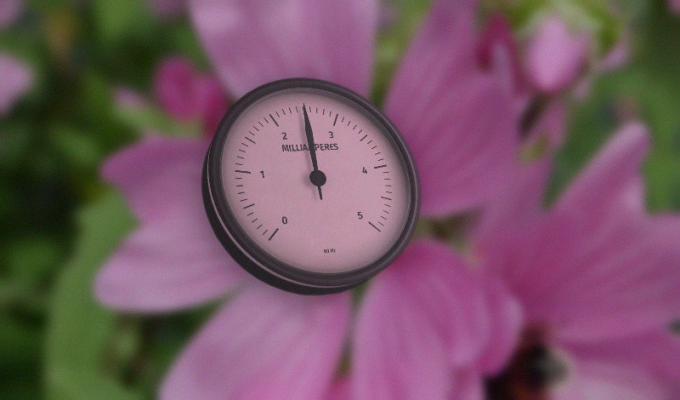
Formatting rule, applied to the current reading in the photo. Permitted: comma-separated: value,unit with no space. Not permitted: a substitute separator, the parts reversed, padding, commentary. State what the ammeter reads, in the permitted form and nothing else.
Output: 2.5,mA
